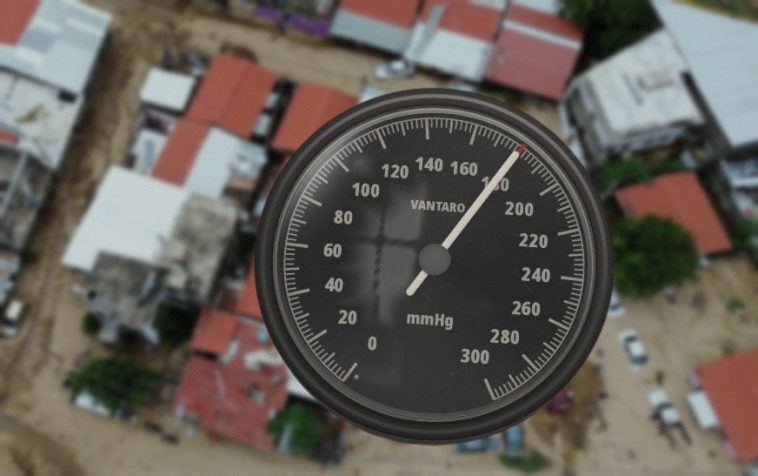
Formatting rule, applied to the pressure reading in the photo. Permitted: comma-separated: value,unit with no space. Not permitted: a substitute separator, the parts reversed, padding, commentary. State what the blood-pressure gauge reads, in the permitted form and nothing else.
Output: 180,mmHg
